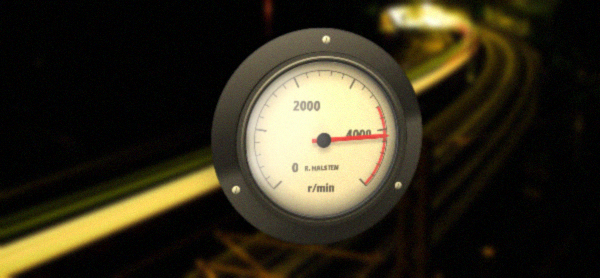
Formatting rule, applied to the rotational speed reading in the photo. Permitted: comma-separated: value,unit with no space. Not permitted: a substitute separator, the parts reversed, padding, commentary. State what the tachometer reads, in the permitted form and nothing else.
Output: 4100,rpm
